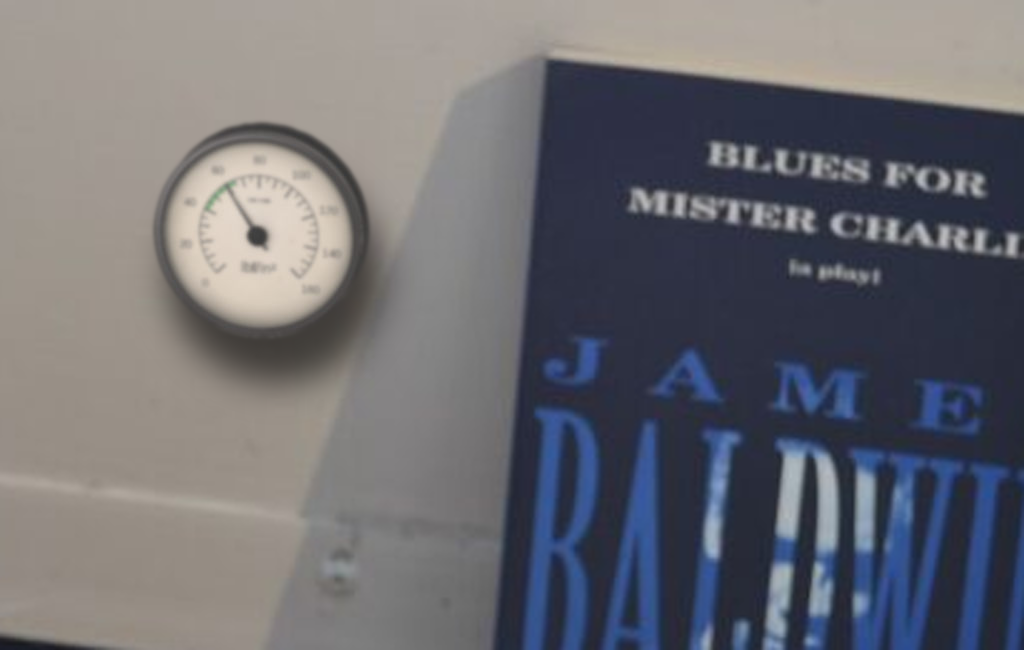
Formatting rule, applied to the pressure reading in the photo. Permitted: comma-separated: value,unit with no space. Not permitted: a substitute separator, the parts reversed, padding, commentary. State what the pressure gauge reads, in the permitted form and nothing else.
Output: 60,psi
